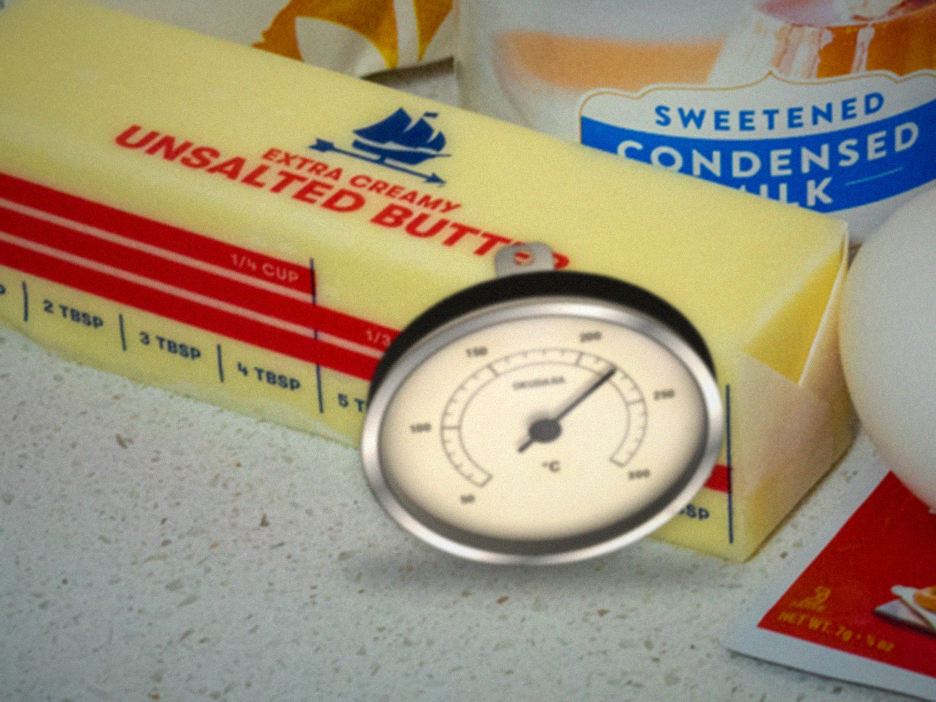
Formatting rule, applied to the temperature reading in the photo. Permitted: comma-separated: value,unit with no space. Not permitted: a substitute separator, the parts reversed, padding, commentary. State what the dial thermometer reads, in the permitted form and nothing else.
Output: 220,°C
